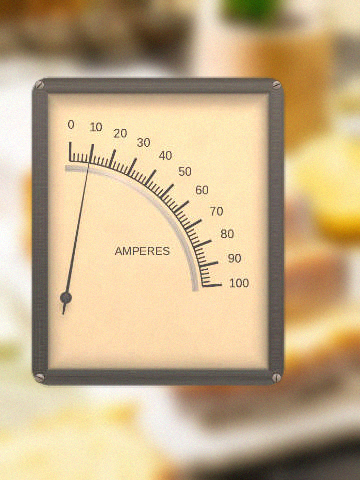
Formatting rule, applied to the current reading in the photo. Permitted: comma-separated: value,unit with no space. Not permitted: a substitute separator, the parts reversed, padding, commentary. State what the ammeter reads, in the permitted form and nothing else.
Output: 10,A
